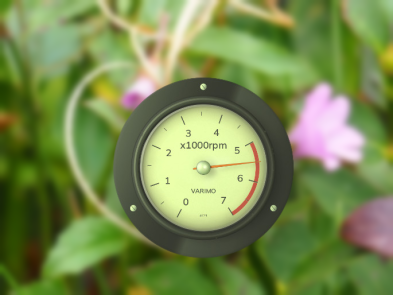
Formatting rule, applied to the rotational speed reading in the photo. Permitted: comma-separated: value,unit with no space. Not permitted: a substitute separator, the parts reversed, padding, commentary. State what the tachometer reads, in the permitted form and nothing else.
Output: 5500,rpm
